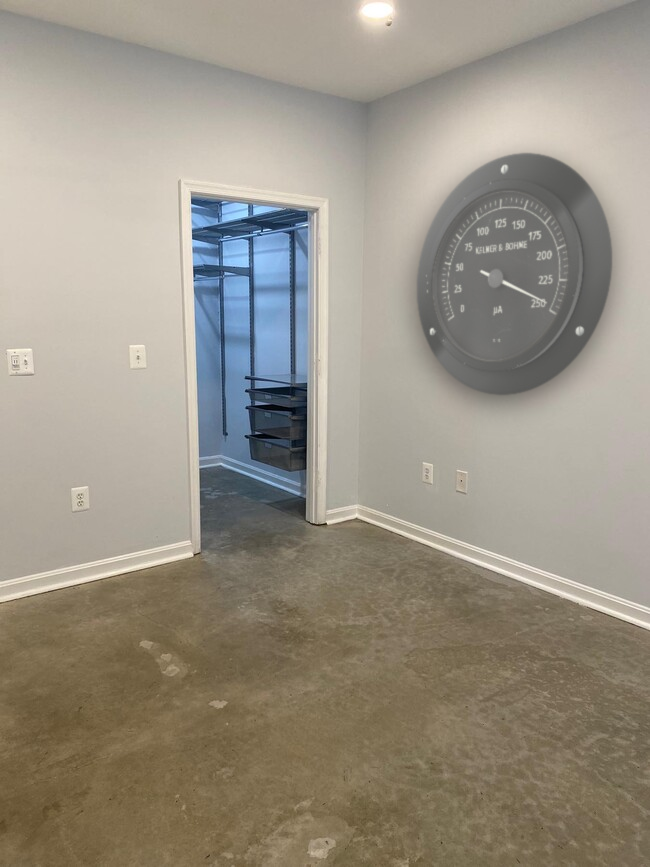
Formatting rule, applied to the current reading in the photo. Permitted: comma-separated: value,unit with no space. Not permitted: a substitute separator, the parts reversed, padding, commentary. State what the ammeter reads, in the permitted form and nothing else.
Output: 245,µA
